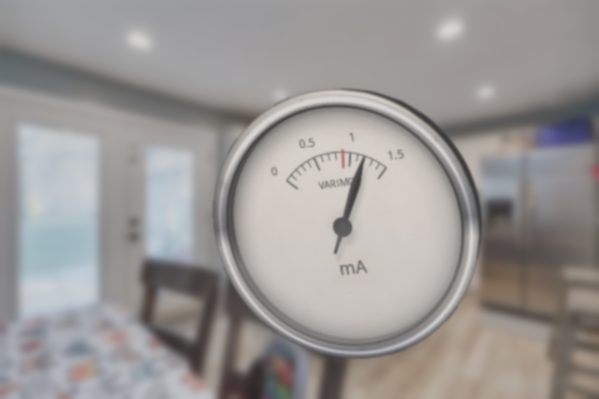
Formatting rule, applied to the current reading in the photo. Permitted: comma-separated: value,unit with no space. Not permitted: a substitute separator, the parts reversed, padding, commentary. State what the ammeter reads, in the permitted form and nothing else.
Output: 1.2,mA
